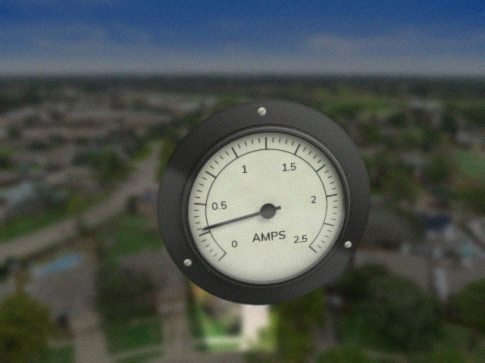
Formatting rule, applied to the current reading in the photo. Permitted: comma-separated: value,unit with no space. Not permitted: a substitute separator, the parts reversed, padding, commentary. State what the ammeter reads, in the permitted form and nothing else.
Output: 0.3,A
